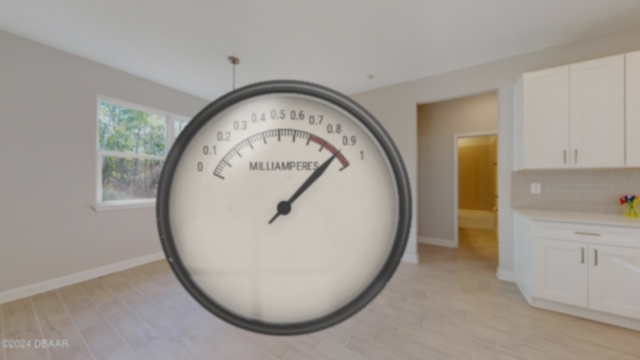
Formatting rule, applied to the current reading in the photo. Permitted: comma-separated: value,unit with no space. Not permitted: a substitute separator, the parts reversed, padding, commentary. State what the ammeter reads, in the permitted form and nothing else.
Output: 0.9,mA
